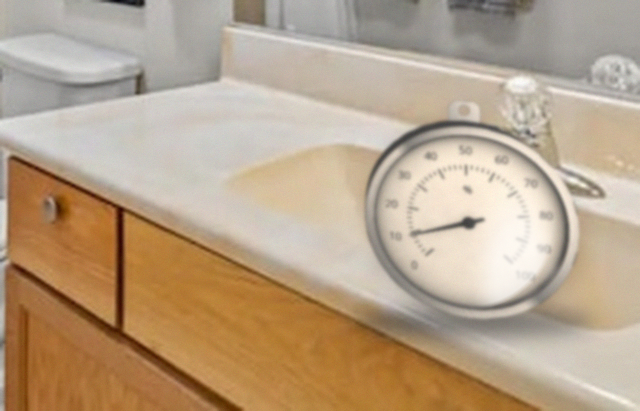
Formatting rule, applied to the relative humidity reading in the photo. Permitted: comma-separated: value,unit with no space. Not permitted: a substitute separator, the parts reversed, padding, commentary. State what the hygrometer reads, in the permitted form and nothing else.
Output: 10,%
